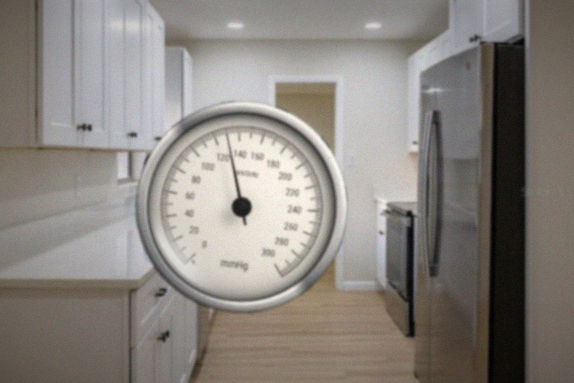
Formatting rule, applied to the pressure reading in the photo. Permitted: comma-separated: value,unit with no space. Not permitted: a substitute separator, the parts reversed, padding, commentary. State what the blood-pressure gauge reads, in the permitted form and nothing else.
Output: 130,mmHg
